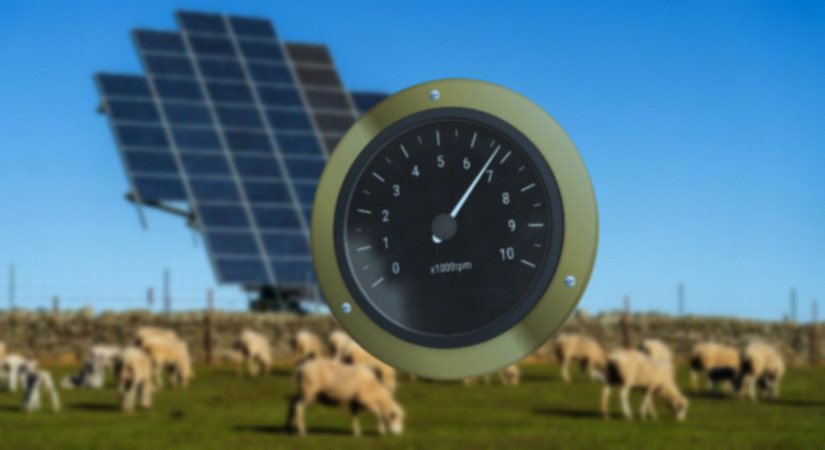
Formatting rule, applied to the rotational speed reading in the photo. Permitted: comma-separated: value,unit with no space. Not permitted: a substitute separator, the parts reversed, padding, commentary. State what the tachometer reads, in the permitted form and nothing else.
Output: 6750,rpm
